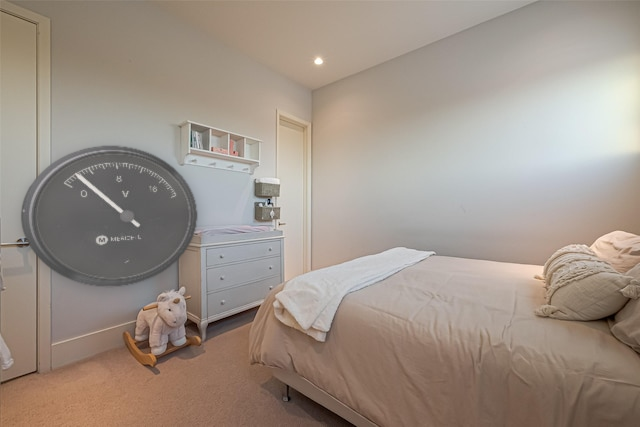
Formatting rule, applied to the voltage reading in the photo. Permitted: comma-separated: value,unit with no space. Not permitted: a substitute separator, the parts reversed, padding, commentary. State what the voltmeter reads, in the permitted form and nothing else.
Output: 2,V
